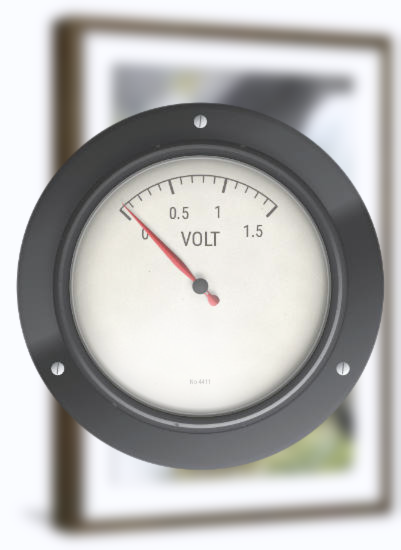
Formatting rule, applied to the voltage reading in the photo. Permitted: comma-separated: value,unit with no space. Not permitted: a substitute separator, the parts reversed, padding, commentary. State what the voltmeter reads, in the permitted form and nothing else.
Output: 0.05,V
